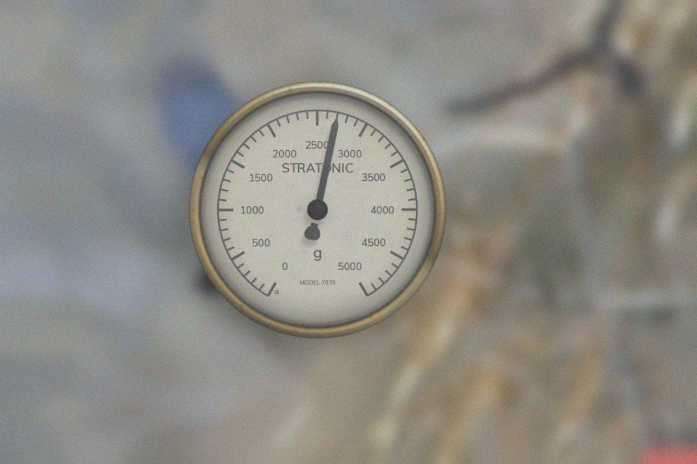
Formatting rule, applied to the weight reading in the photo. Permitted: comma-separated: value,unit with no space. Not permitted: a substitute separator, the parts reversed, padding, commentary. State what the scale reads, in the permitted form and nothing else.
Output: 2700,g
